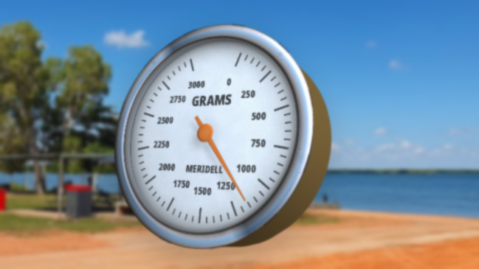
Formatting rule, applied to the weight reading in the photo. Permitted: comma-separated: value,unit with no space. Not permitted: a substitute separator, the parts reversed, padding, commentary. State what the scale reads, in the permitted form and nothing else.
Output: 1150,g
